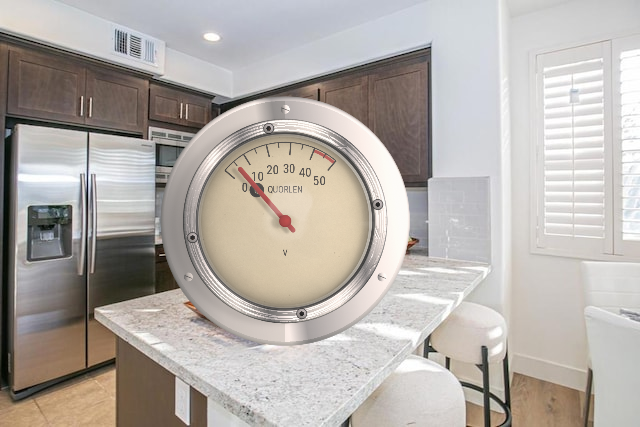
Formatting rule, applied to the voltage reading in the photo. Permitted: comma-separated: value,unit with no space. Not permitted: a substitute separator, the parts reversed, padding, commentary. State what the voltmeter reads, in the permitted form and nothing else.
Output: 5,V
